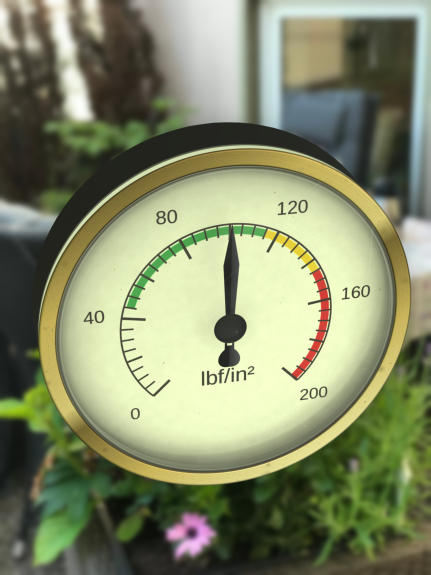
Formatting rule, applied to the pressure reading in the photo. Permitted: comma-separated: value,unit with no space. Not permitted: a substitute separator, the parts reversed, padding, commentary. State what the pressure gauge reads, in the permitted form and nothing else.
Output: 100,psi
